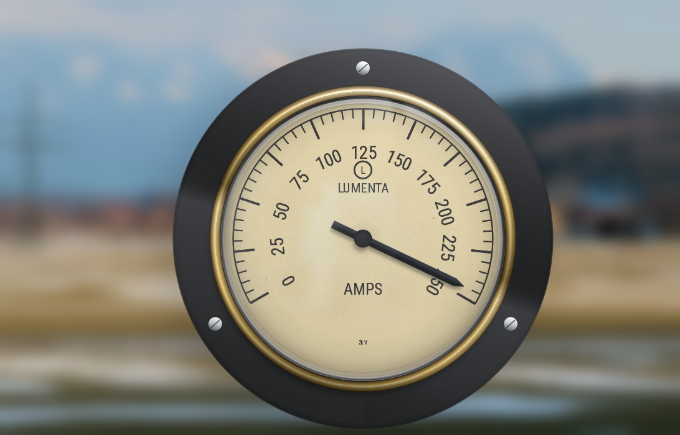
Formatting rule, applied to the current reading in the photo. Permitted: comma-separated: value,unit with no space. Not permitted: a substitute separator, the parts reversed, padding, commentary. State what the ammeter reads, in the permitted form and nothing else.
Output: 245,A
